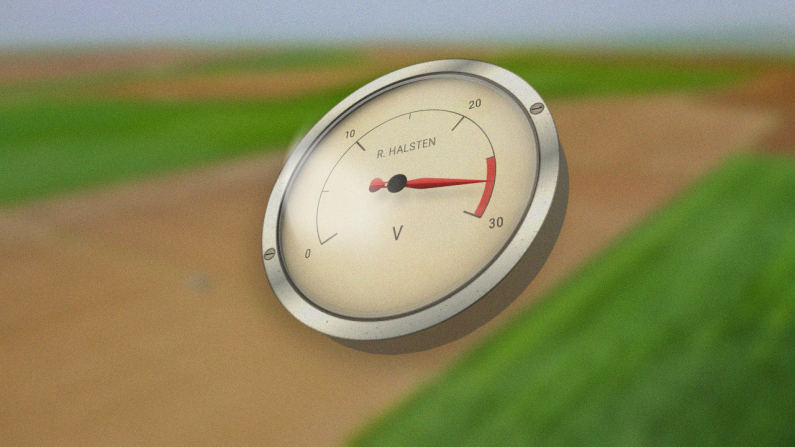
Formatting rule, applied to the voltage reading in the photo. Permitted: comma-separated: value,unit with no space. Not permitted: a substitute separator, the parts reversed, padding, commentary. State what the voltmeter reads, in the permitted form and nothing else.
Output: 27.5,V
